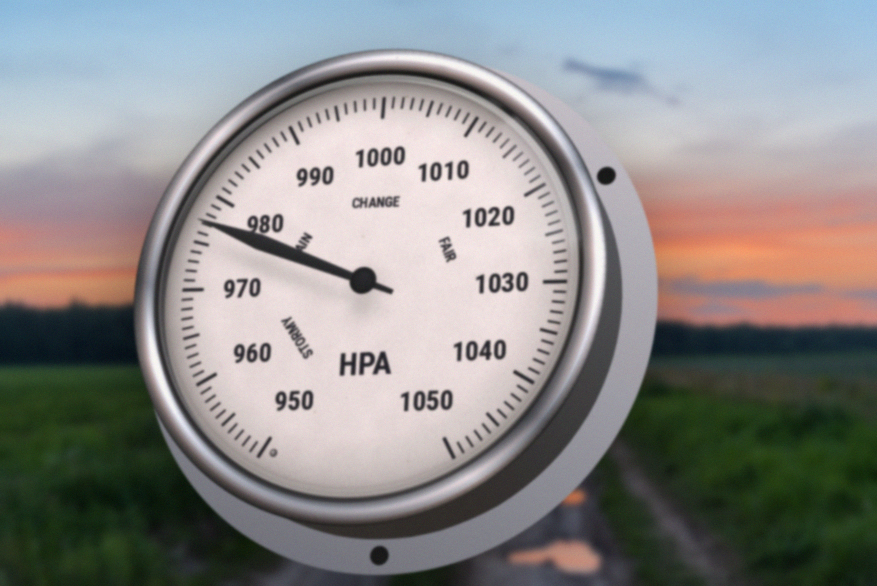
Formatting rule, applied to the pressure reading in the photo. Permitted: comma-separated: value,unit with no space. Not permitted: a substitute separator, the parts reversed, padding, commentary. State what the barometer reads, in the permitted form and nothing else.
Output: 977,hPa
